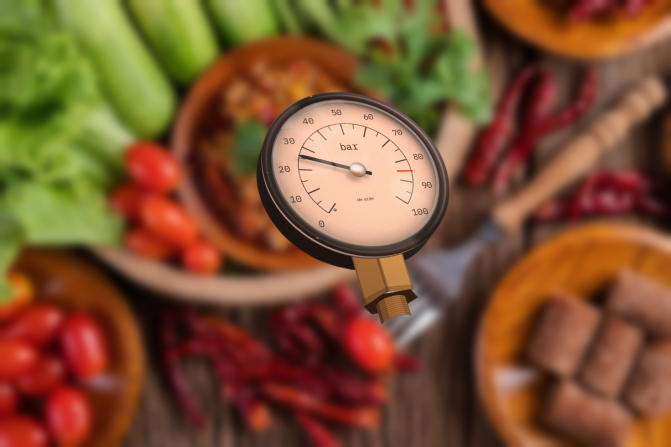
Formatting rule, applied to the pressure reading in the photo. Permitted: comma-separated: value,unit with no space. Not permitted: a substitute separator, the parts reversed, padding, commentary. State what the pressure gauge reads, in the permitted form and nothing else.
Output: 25,bar
